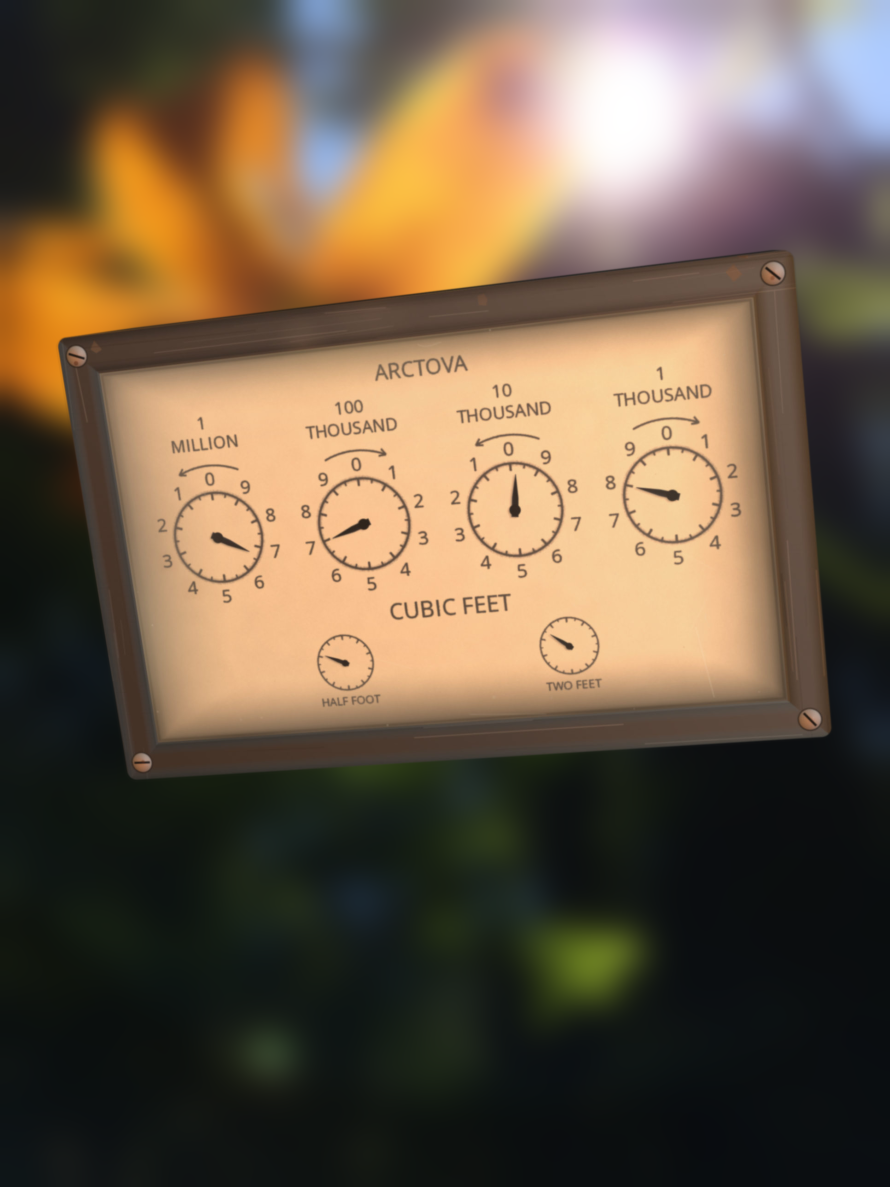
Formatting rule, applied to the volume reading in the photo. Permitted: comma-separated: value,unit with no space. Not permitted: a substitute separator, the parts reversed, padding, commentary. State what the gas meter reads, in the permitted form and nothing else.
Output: 669800,ft³
